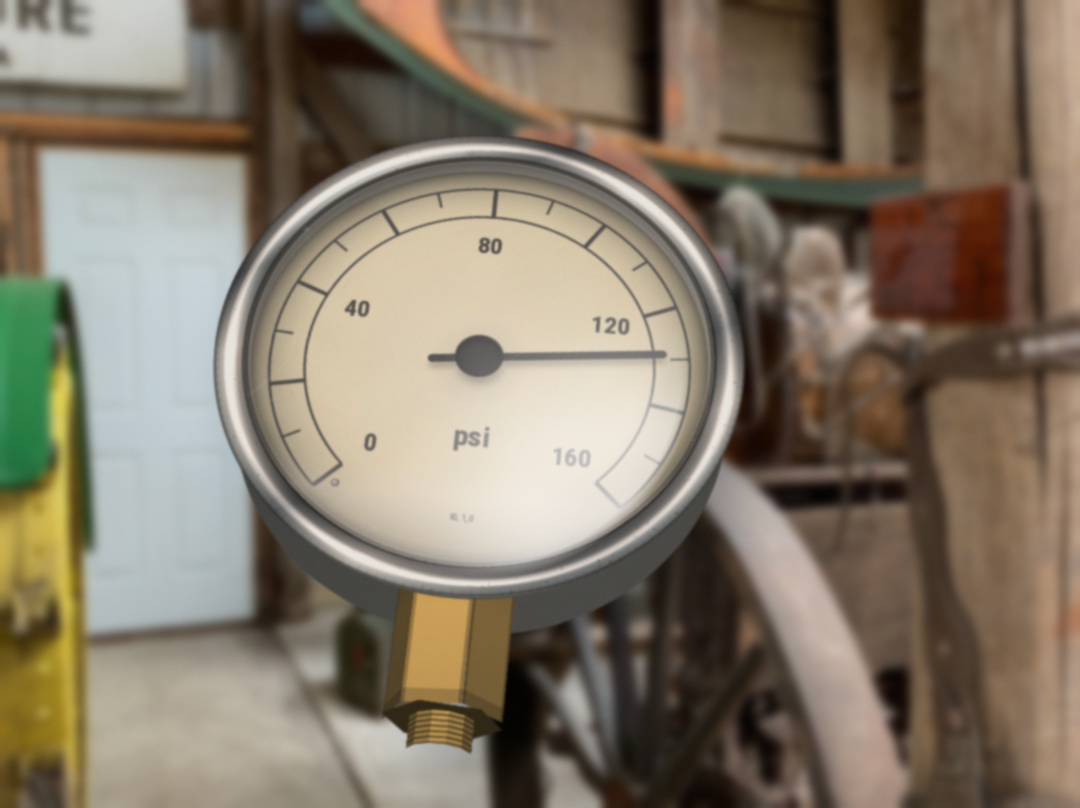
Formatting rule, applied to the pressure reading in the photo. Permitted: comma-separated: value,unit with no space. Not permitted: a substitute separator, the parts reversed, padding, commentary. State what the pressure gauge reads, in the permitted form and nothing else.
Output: 130,psi
